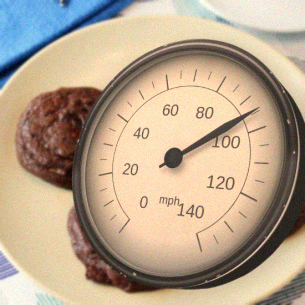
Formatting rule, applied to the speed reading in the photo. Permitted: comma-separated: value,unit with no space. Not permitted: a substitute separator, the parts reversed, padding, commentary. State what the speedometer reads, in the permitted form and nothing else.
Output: 95,mph
